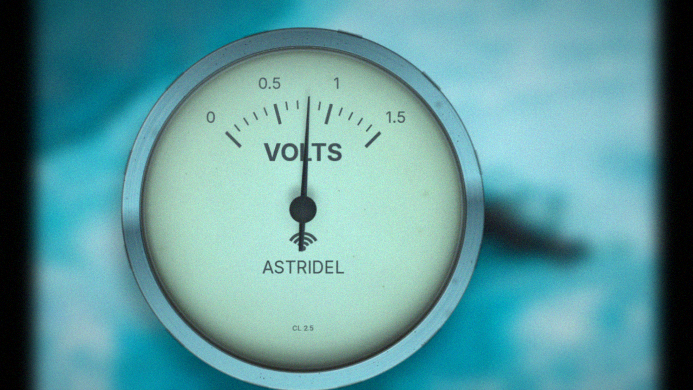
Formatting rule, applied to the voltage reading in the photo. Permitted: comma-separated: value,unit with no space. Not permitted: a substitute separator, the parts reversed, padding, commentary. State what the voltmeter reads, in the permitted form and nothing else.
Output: 0.8,V
